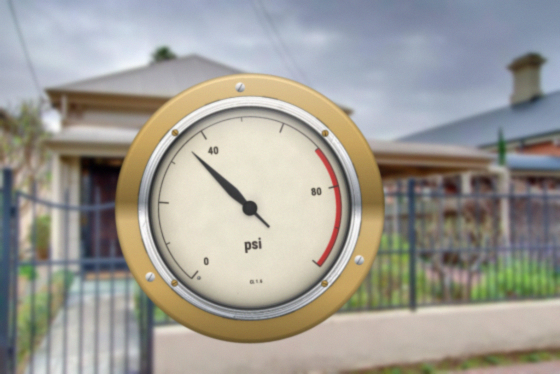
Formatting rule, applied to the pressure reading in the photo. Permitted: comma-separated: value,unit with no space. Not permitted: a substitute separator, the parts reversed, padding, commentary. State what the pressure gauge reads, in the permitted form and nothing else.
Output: 35,psi
